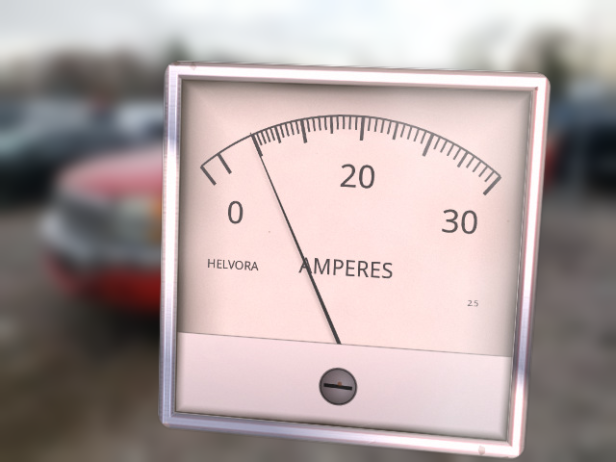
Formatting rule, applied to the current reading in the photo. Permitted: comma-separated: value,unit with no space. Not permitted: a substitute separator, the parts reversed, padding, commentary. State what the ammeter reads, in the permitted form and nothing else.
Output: 10,A
